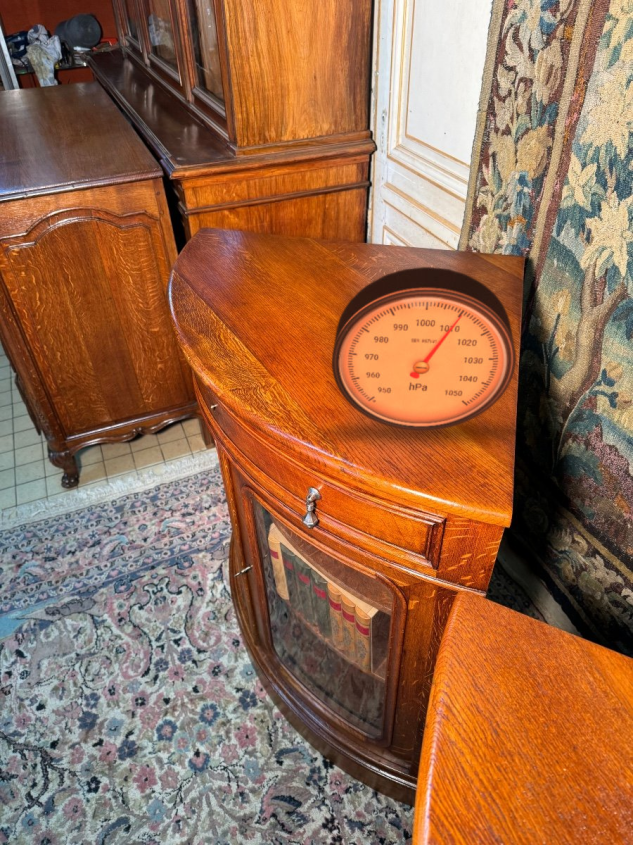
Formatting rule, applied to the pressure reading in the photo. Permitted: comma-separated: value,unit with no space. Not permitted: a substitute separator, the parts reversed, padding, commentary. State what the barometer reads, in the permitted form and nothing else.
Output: 1010,hPa
